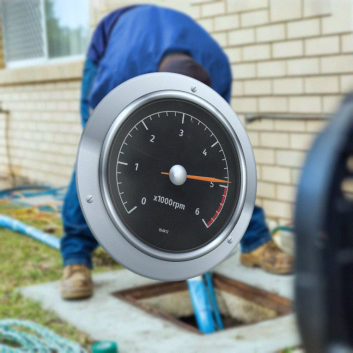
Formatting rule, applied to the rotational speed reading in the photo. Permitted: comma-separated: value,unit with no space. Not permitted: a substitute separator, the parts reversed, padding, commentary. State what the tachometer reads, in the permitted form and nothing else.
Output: 4900,rpm
